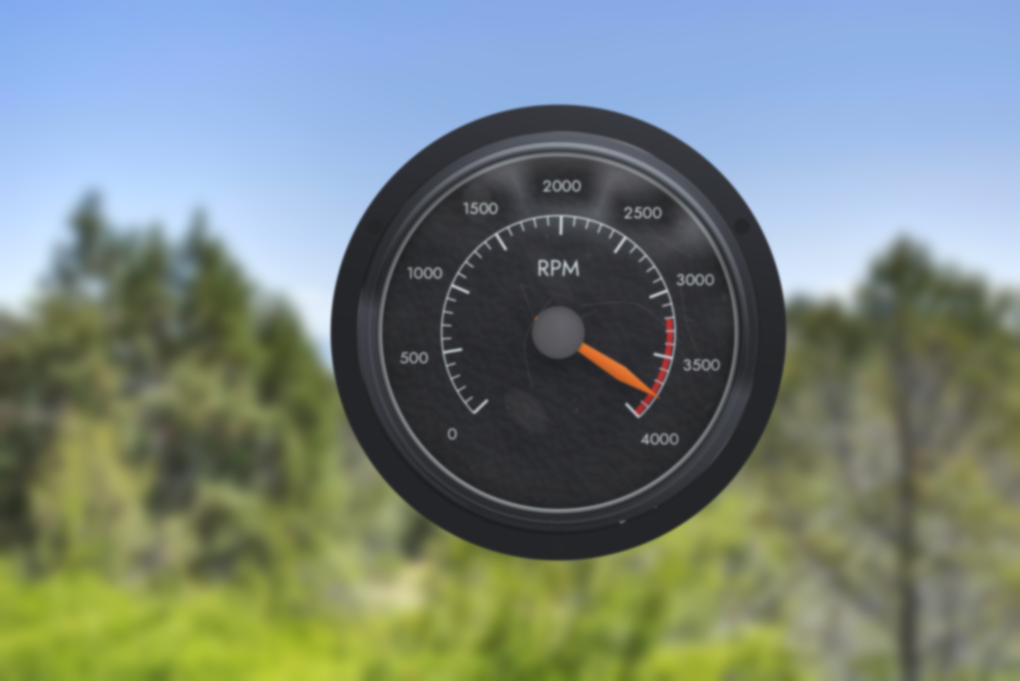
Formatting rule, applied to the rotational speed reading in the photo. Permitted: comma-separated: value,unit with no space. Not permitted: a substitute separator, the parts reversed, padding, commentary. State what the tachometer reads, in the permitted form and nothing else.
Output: 3800,rpm
